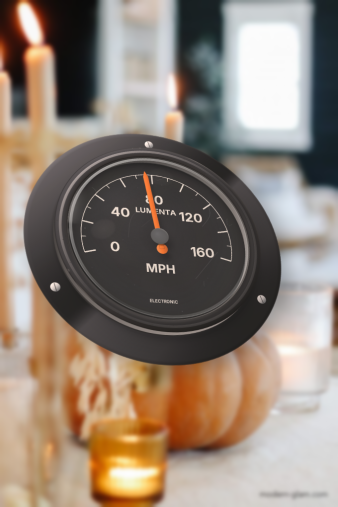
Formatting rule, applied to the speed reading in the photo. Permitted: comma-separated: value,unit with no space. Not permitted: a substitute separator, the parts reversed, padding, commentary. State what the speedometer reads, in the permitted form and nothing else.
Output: 75,mph
